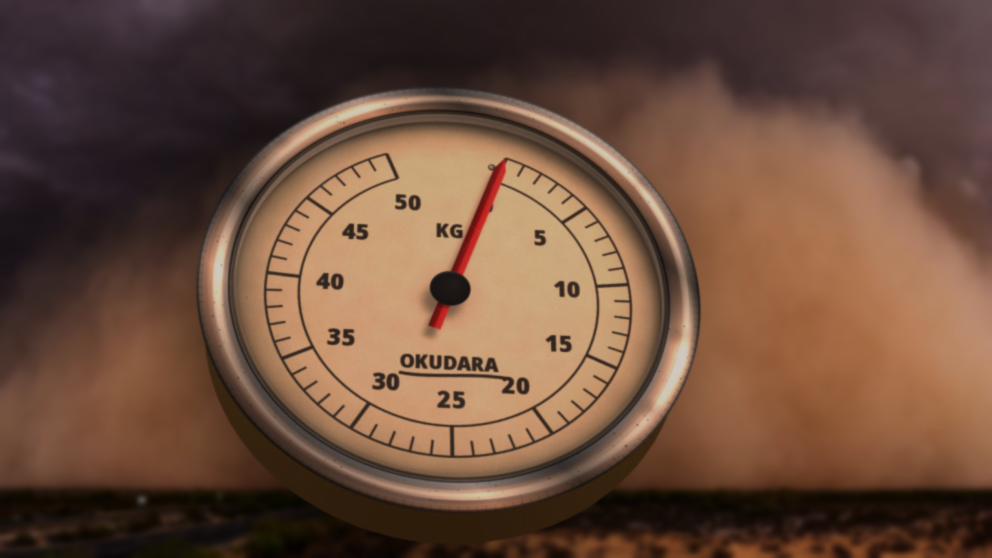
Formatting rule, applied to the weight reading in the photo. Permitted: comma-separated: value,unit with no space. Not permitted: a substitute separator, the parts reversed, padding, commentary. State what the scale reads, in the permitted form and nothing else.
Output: 0,kg
